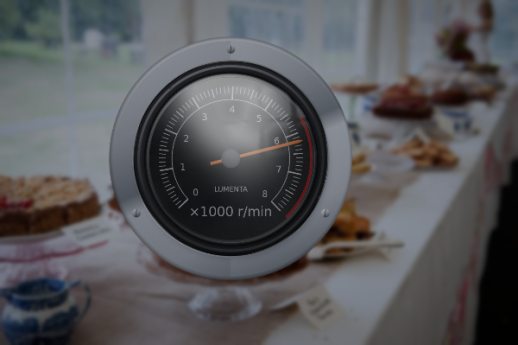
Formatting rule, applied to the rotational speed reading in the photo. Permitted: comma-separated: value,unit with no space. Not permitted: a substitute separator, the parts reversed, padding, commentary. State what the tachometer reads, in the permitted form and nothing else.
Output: 6200,rpm
